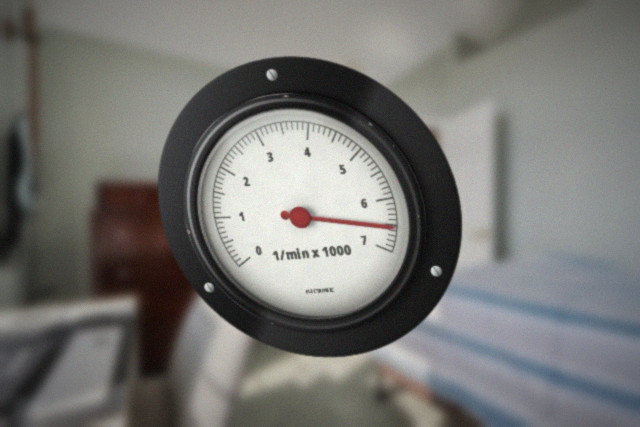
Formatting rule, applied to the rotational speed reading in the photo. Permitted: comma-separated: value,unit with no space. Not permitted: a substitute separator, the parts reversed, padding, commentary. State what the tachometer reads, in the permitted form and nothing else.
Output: 6500,rpm
